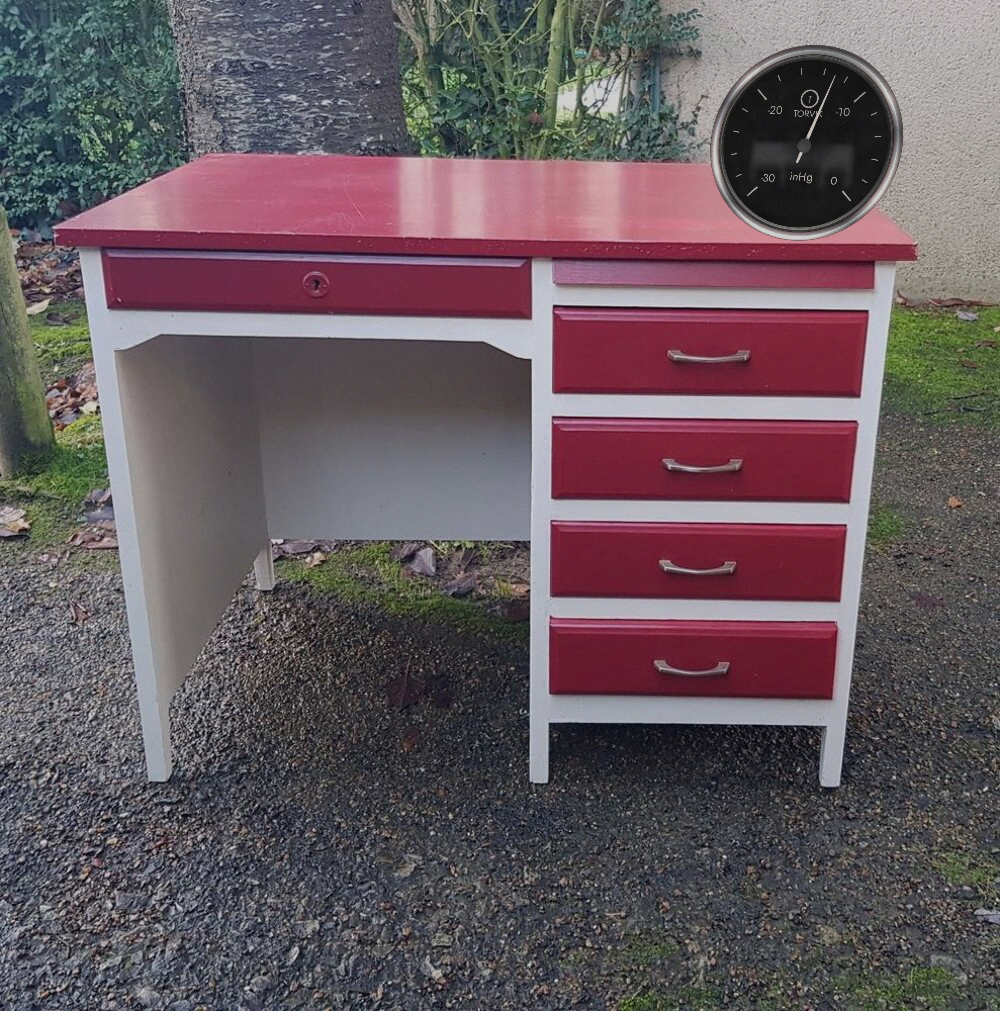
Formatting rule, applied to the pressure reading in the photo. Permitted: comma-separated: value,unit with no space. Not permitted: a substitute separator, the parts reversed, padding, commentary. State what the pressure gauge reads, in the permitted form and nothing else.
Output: -13,inHg
